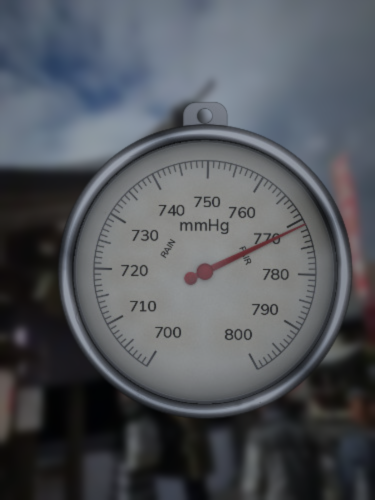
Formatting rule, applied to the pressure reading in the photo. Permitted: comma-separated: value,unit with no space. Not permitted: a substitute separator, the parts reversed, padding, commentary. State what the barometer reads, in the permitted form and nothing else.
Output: 771,mmHg
